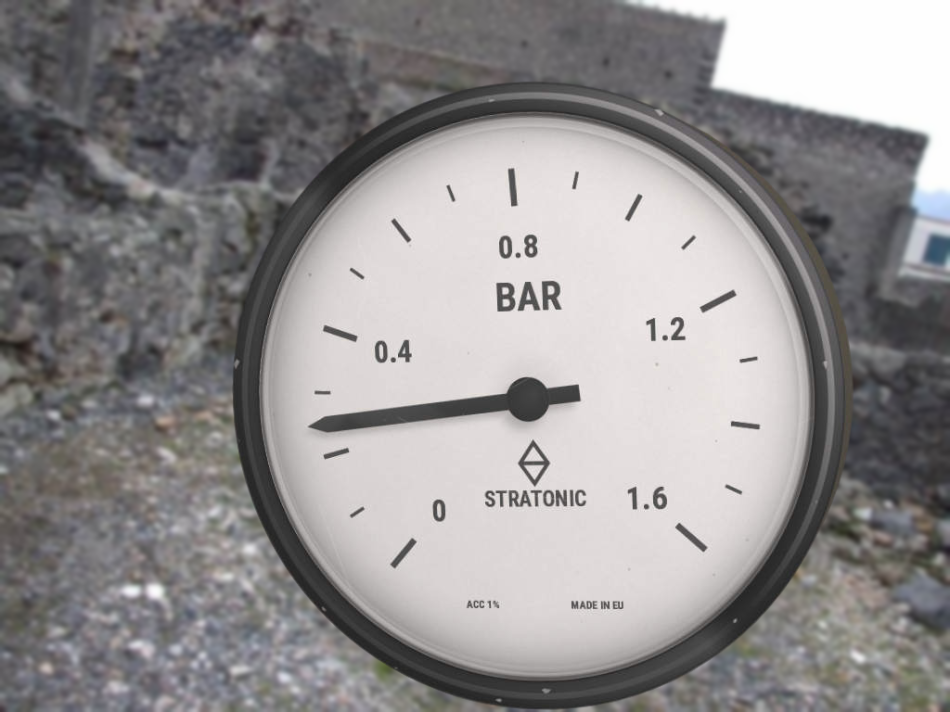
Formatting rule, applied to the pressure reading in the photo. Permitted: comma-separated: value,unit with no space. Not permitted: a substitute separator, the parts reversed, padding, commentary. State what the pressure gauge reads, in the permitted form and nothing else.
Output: 0.25,bar
